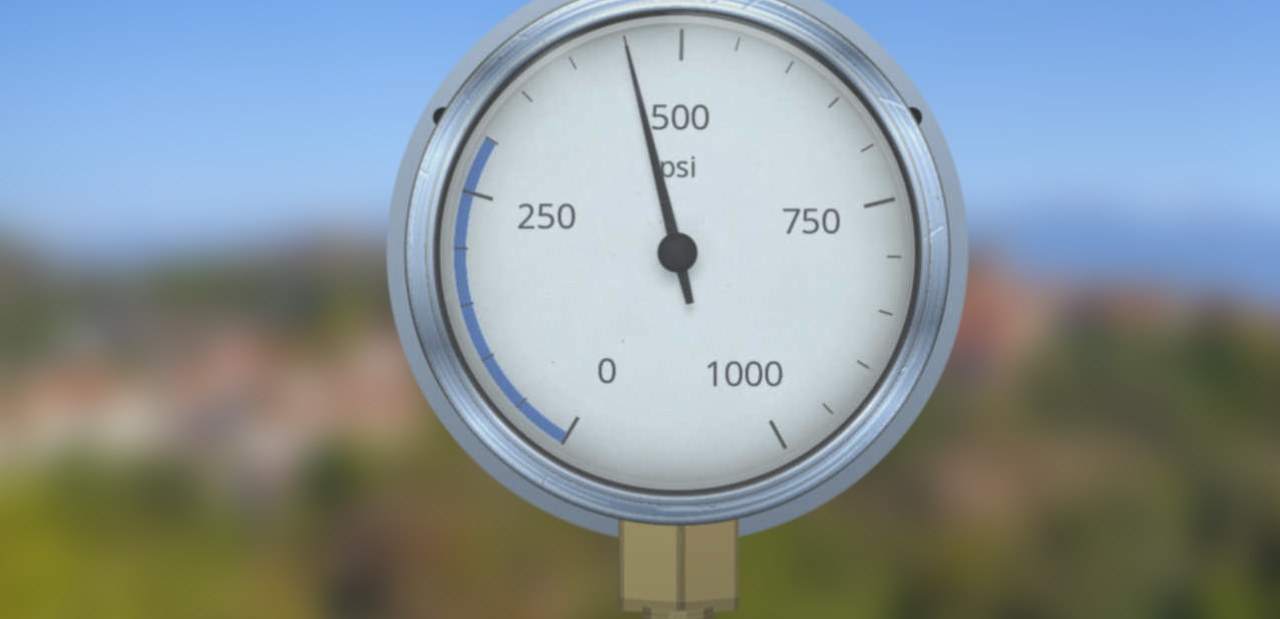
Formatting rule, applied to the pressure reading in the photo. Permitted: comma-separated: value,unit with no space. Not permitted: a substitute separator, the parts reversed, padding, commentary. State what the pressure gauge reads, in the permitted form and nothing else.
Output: 450,psi
